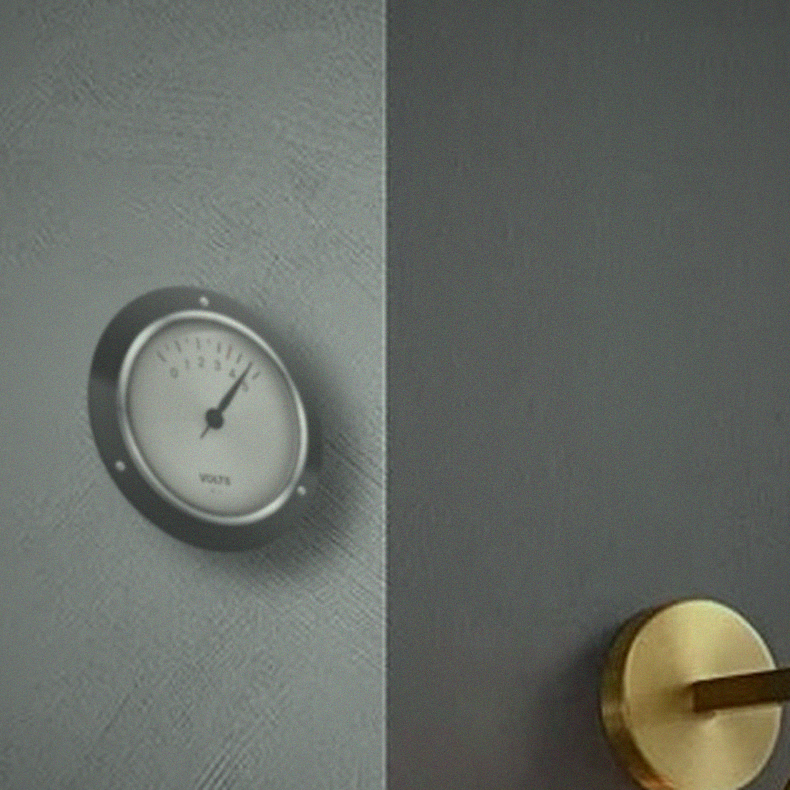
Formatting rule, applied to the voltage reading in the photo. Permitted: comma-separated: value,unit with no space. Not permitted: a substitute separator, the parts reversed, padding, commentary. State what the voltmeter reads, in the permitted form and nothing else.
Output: 4.5,V
